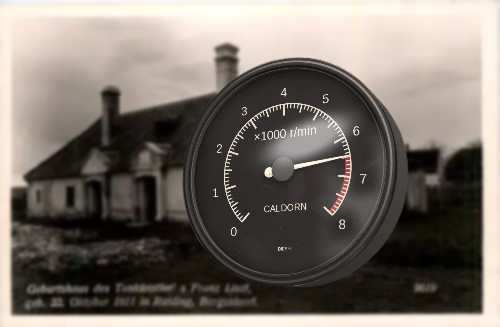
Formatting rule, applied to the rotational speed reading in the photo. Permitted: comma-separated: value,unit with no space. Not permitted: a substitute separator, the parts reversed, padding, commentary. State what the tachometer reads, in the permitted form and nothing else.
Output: 6500,rpm
